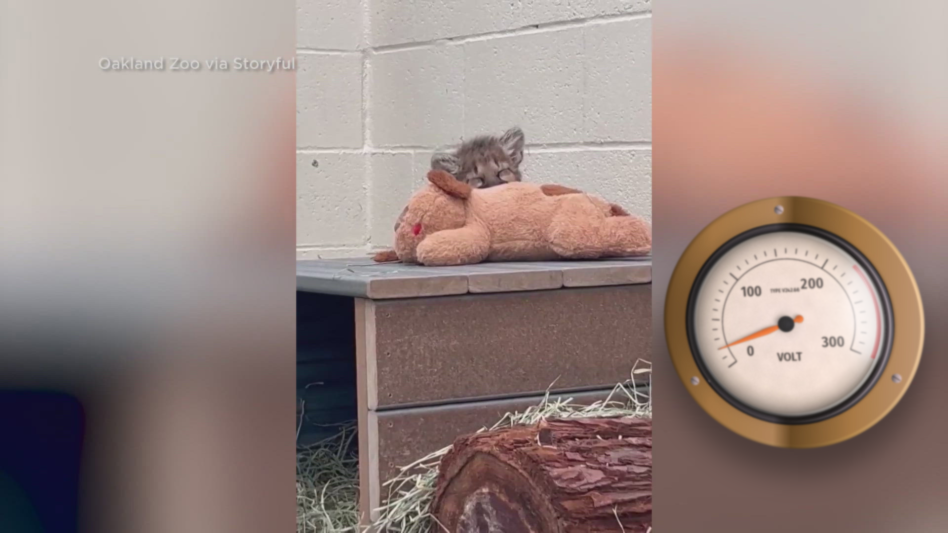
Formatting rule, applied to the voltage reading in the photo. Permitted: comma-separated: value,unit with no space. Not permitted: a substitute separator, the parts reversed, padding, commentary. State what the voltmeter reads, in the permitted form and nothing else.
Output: 20,V
